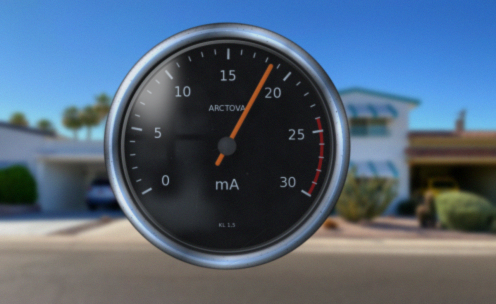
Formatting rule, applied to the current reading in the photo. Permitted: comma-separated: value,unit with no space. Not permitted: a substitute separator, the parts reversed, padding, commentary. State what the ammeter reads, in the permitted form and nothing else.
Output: 18.5,mA
